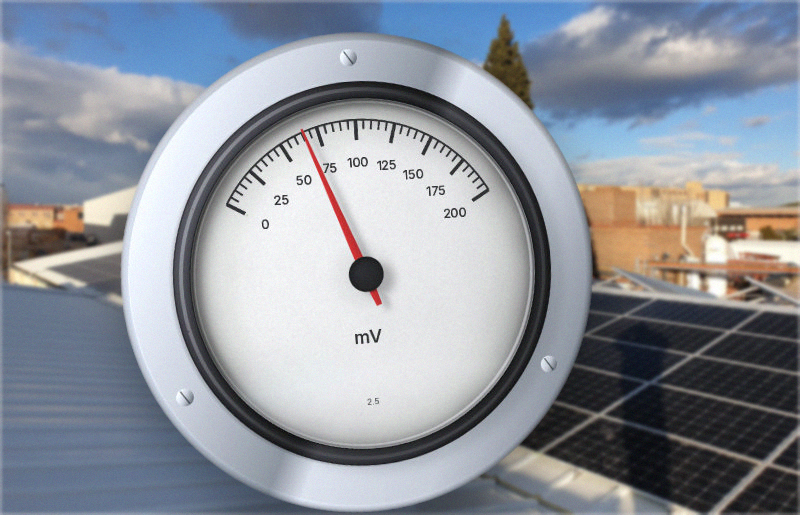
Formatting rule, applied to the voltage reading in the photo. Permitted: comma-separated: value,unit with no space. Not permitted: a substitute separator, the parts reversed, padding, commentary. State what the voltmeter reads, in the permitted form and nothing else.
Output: 65,mV
